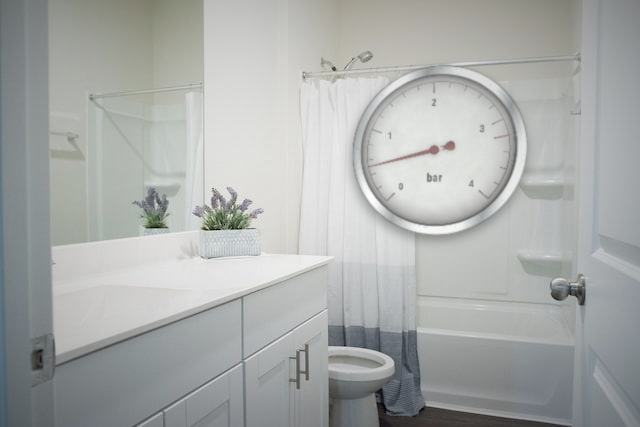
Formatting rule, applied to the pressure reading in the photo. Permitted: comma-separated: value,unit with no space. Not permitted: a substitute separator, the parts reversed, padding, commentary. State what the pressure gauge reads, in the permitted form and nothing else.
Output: 0.5,bar
